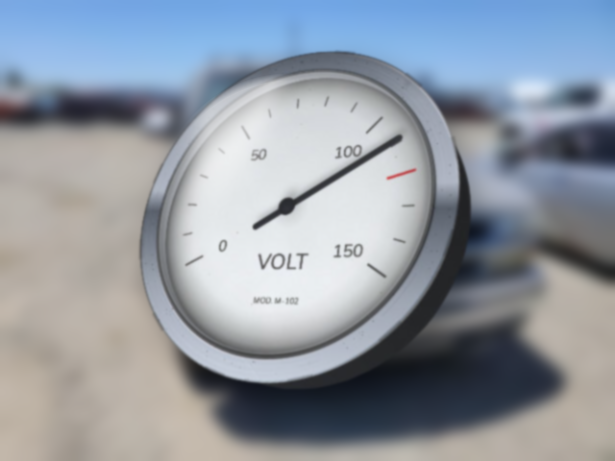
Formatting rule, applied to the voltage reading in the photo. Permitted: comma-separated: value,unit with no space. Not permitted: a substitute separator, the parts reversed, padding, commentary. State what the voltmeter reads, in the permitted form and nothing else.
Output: 110,V
